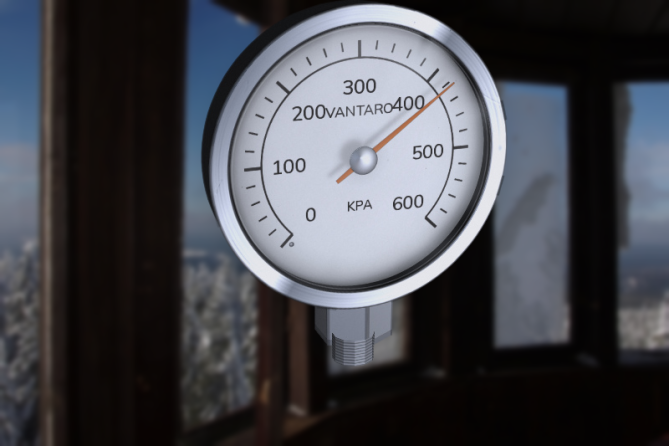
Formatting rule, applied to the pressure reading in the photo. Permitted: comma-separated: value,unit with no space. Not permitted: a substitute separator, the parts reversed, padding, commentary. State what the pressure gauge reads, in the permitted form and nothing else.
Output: 420,kPa
